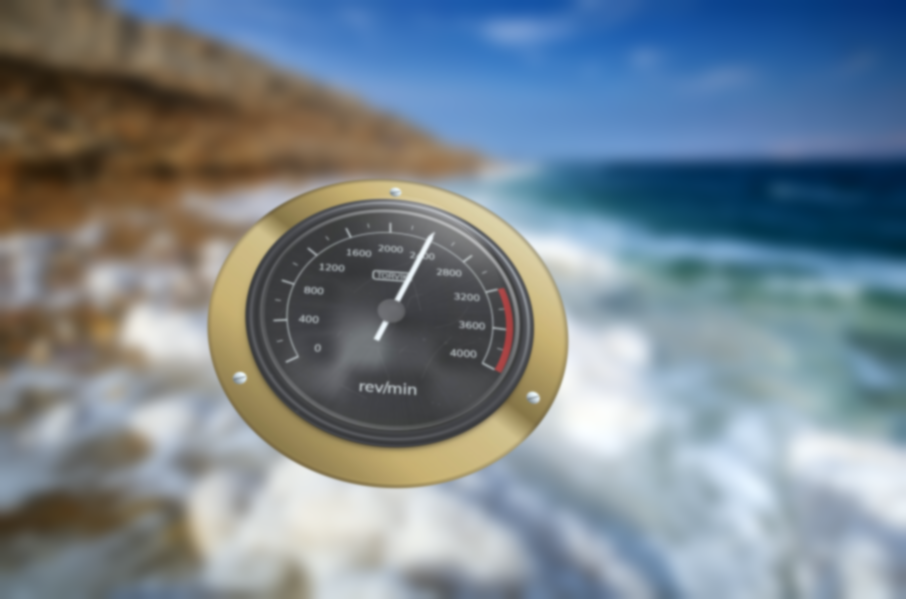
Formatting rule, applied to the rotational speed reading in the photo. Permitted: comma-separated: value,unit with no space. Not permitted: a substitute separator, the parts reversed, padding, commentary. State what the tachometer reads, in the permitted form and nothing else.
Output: 2400,rpm
